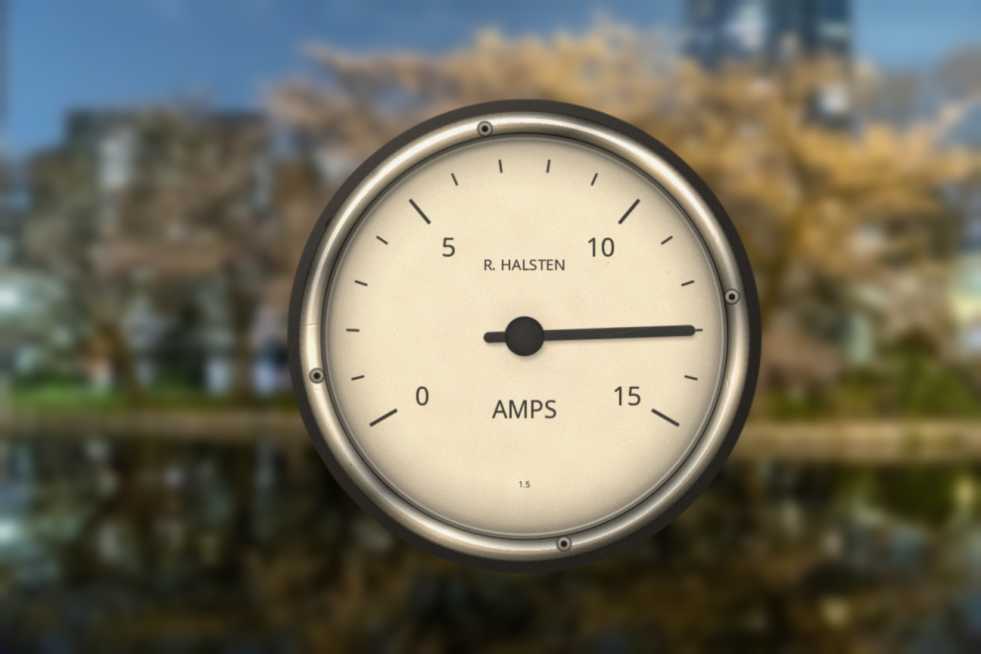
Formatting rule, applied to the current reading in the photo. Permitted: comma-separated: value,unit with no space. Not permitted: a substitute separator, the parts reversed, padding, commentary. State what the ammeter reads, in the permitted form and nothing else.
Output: 13,A
